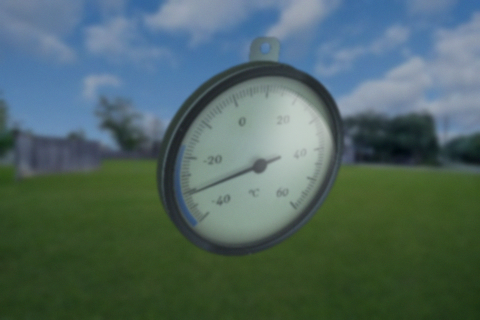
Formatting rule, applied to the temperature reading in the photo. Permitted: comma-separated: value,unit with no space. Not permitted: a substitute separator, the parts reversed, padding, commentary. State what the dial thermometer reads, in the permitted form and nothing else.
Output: -30,°C
